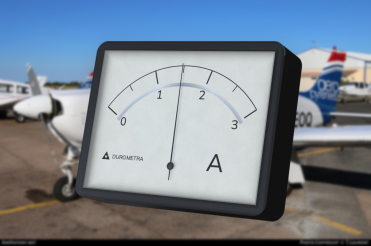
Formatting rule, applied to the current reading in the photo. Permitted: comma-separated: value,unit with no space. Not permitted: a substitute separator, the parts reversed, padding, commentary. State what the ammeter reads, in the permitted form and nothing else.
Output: 1.5,A
